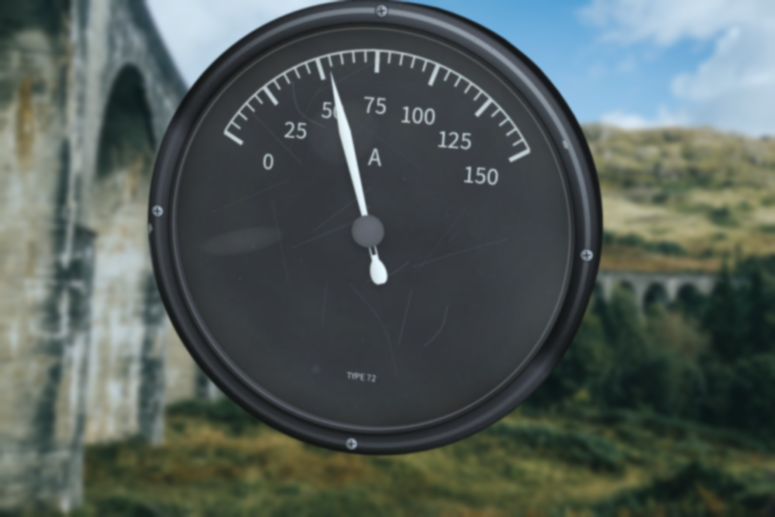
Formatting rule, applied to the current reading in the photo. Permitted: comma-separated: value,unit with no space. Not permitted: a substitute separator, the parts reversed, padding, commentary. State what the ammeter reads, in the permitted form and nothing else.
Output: 55,A
